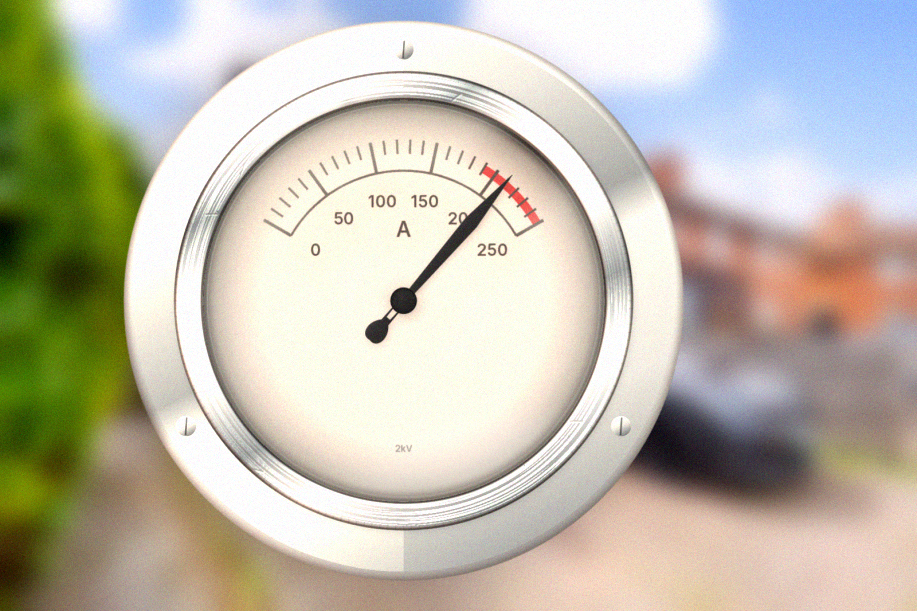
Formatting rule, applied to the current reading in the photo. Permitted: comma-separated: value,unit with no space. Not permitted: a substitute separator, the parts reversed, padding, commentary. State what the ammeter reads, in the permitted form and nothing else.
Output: 210,A
